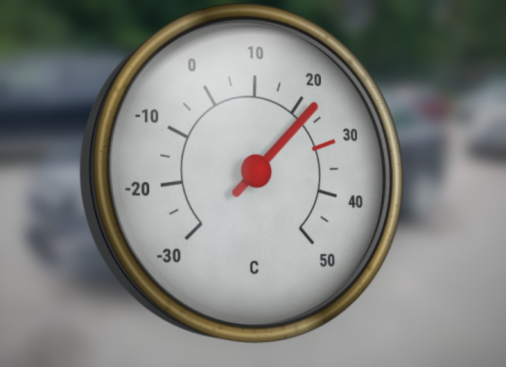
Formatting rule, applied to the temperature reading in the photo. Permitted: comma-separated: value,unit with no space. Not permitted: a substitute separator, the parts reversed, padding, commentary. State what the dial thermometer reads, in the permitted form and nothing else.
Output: 22.5,°C
